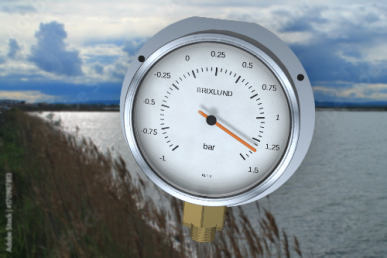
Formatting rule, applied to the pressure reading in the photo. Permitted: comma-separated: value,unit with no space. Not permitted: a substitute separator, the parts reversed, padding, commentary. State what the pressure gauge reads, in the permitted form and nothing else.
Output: 1.35,bar
